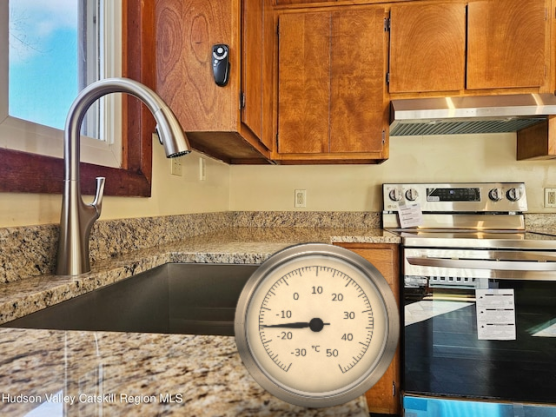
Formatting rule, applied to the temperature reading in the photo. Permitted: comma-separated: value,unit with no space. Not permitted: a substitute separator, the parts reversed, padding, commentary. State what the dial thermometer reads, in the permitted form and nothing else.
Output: -15,°C
